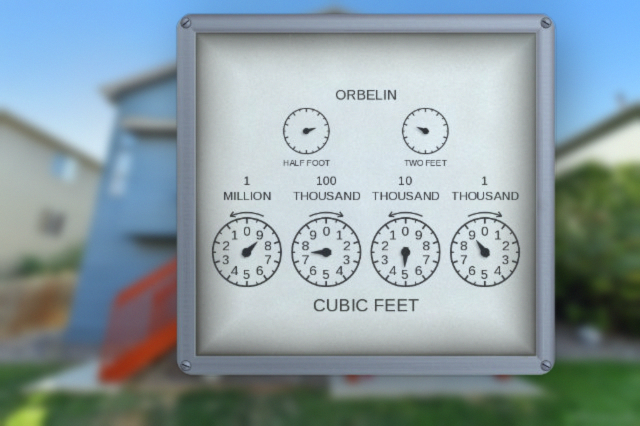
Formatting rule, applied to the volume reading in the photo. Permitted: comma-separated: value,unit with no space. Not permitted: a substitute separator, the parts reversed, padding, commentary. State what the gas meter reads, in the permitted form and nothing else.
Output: 874900,ft³
